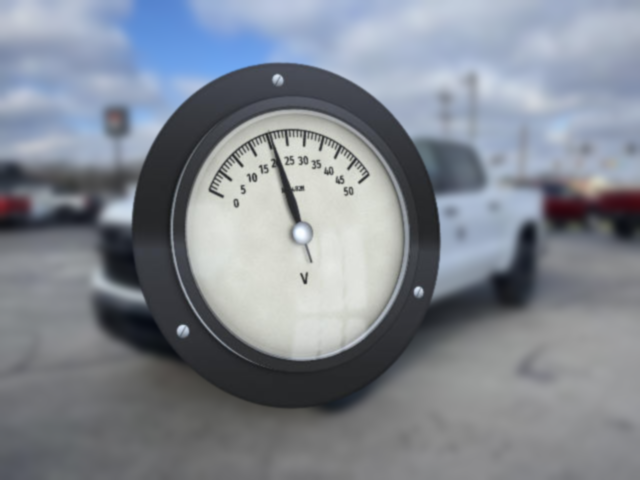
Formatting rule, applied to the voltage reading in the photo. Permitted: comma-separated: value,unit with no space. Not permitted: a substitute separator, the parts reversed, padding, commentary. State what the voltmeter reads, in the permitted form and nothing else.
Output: 20,V
